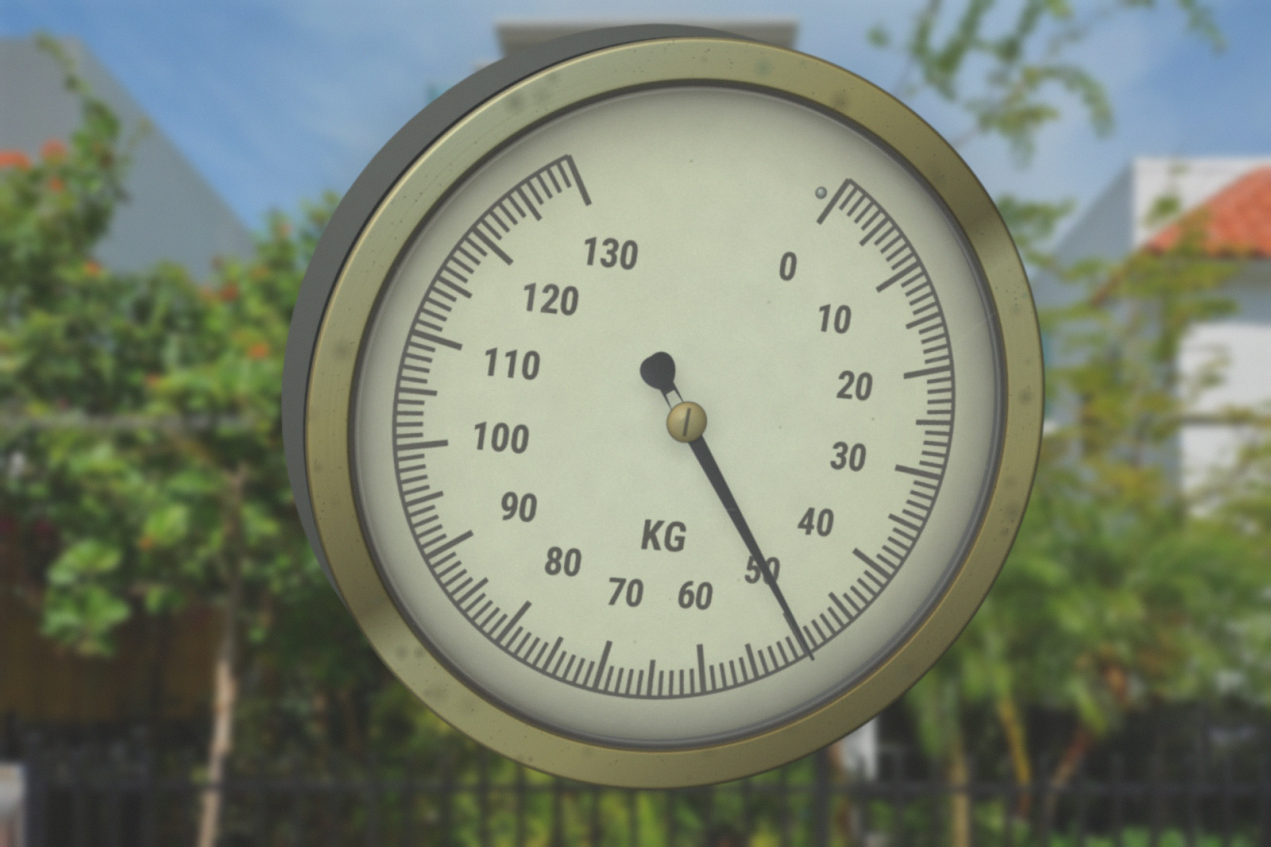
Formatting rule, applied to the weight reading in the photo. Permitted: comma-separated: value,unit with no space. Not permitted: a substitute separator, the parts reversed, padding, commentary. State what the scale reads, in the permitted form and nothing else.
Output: 50,kg
